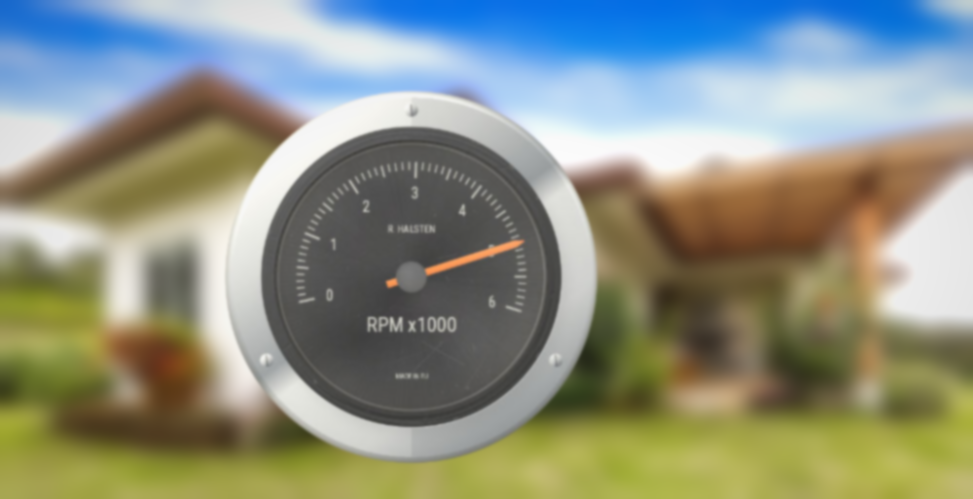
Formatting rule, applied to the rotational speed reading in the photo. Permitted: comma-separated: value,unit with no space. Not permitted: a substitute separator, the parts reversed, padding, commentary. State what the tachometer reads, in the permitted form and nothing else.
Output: 5000,rpm
